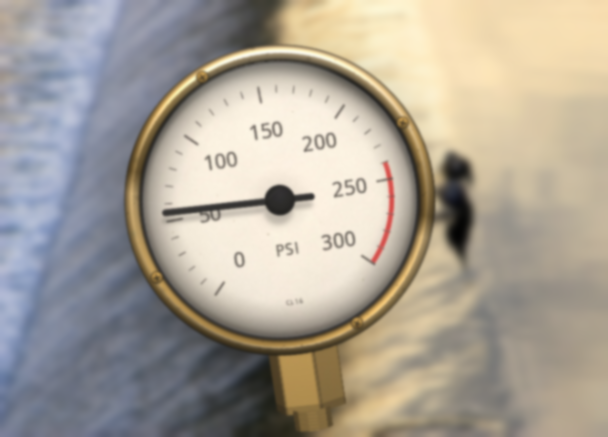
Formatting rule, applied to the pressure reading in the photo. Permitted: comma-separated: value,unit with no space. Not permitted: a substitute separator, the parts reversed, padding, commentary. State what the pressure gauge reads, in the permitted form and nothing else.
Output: 55,psi
